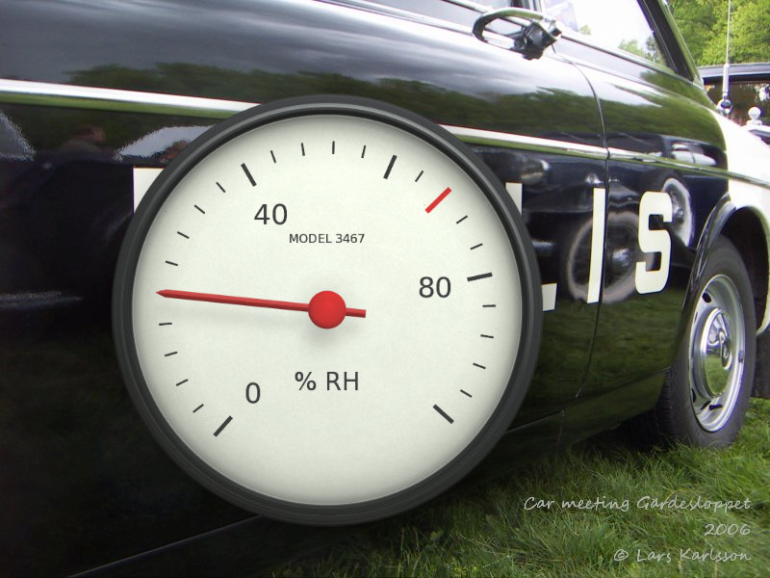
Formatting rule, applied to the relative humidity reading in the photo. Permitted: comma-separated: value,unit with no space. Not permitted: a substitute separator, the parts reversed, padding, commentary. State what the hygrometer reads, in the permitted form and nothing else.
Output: 20,%
